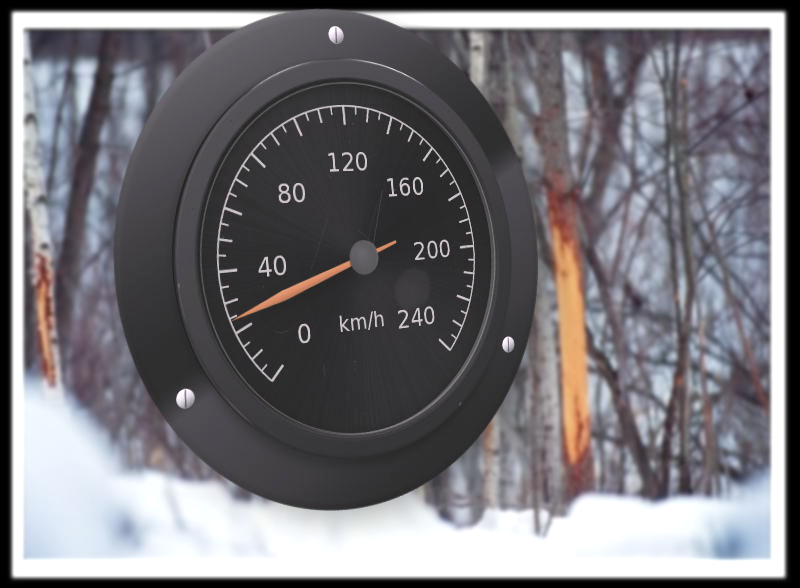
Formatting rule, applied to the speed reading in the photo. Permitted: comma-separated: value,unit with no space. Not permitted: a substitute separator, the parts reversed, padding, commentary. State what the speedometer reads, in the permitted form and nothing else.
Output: 25,km/h
